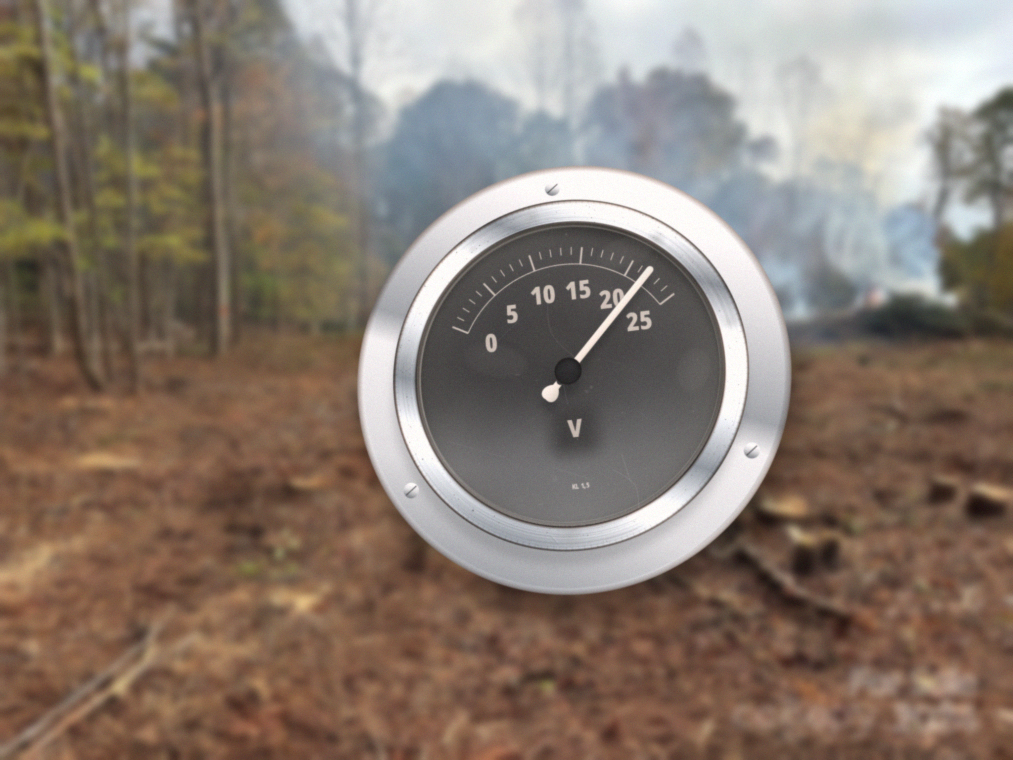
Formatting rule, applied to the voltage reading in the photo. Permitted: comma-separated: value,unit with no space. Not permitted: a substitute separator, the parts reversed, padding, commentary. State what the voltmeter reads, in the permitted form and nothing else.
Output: 22,V
